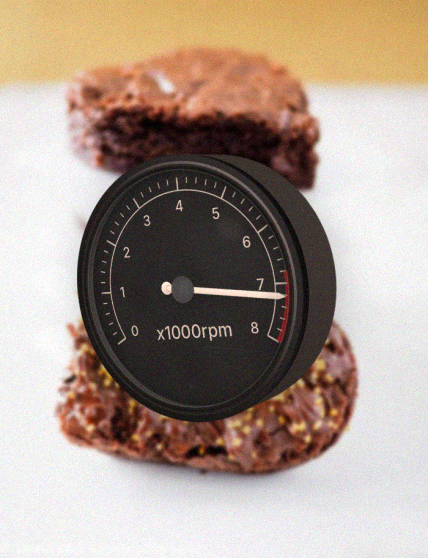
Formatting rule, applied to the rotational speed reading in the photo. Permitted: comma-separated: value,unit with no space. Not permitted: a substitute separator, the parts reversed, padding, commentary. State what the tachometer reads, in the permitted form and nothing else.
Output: 7200,rpm
